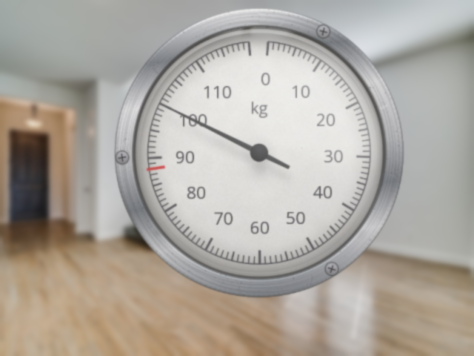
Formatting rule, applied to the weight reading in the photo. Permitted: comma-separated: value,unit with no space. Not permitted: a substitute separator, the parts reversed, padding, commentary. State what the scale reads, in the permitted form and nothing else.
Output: 100,kg
